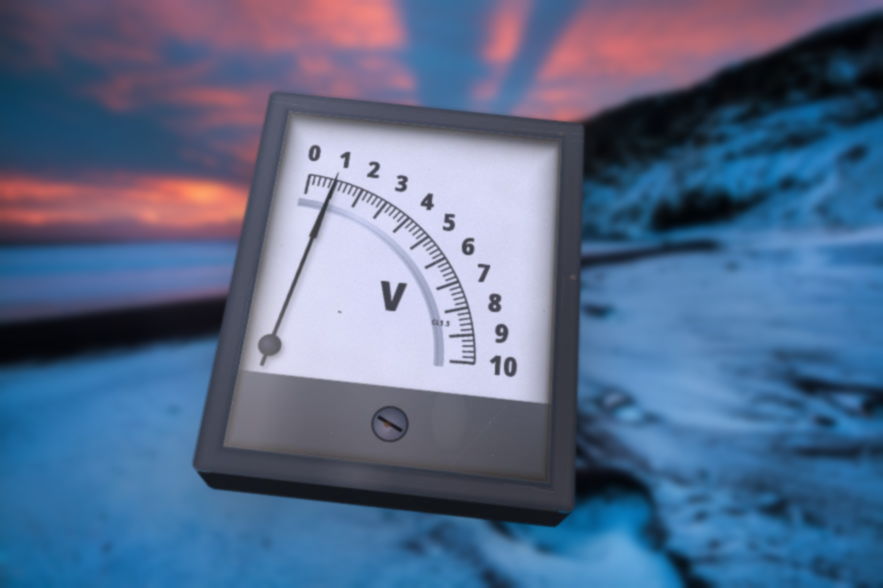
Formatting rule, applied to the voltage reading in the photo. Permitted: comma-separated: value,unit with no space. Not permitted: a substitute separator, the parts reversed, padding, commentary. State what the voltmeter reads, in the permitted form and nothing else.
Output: 1,V
